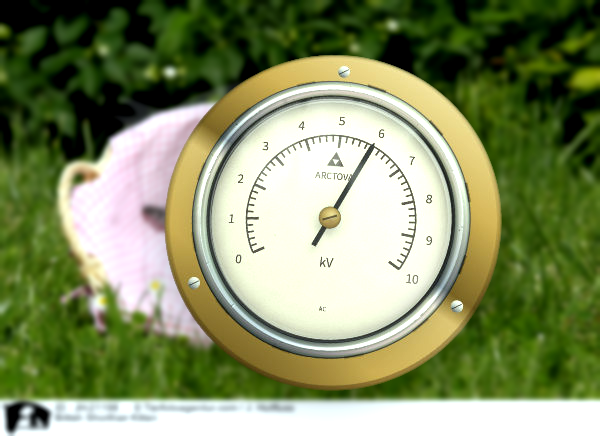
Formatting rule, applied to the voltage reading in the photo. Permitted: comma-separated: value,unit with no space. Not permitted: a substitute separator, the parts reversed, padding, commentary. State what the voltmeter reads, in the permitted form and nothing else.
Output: 6,kV
